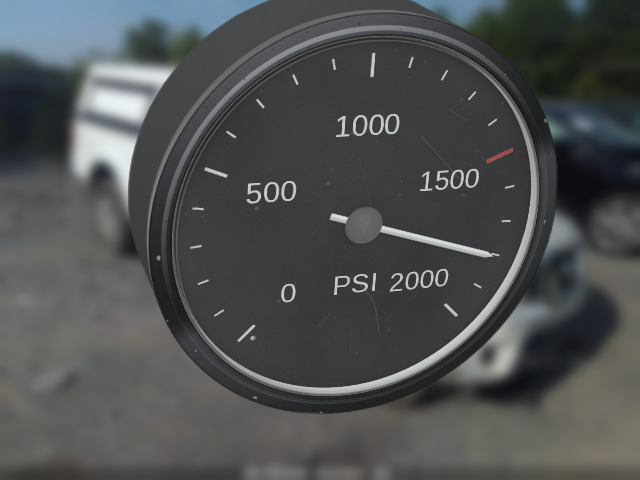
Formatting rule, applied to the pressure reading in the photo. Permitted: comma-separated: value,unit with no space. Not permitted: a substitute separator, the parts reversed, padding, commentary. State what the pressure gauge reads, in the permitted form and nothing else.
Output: 1800,psi
